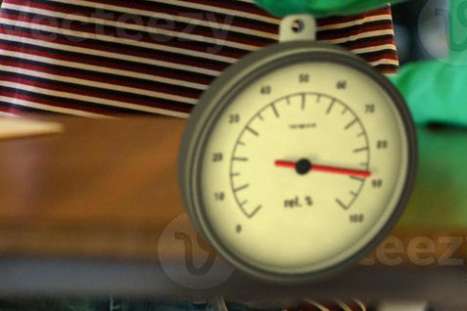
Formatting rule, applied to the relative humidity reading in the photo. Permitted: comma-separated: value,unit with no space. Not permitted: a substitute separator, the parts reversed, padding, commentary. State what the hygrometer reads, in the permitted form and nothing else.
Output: 87.5,%
